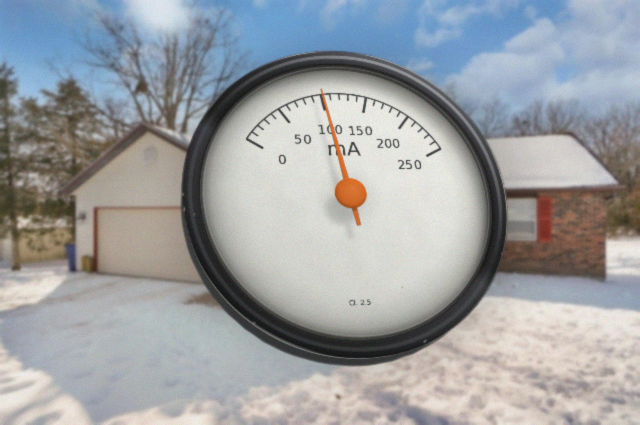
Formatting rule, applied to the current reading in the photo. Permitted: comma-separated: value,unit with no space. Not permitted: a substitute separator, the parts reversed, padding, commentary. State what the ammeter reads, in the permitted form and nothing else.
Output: 100,mA
